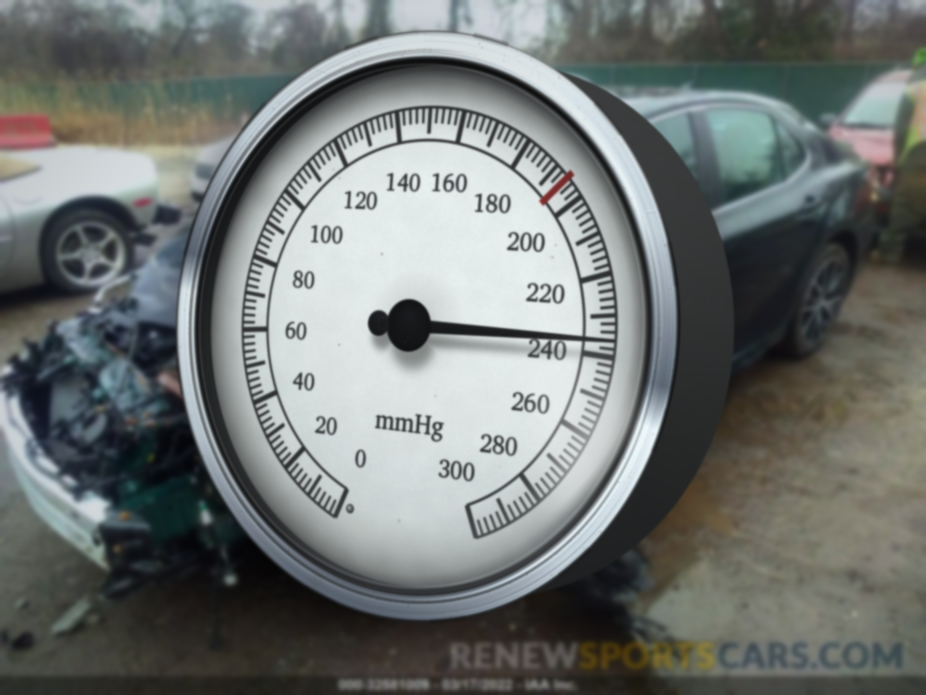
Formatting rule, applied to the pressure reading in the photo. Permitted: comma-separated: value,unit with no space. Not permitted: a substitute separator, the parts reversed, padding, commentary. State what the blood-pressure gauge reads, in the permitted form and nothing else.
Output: 236,mmHg
